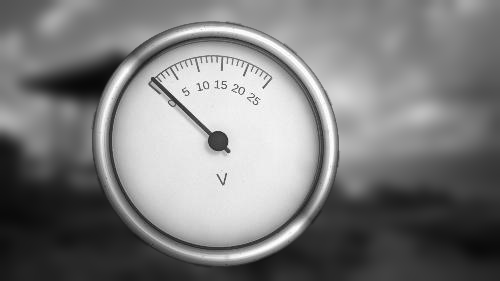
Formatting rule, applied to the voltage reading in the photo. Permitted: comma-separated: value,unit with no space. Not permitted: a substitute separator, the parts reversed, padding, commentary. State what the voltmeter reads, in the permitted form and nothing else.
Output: 1,V
